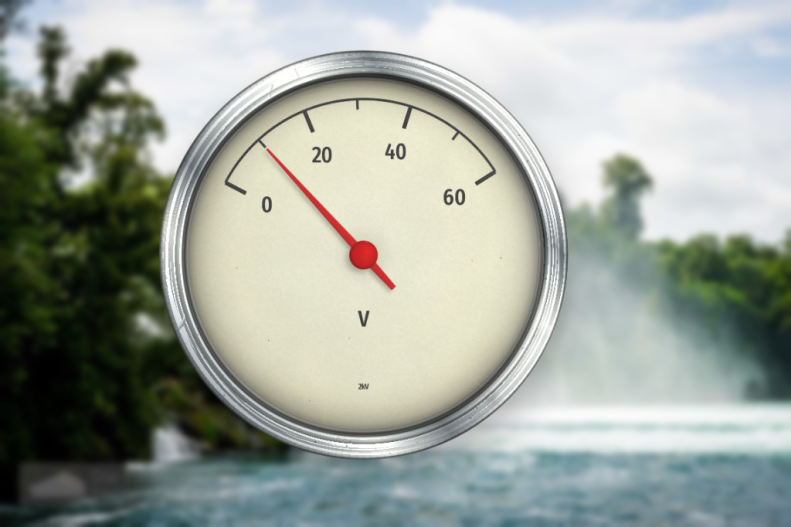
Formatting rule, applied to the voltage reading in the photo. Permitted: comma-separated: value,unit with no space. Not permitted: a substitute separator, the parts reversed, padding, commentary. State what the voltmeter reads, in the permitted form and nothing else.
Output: 10,V
